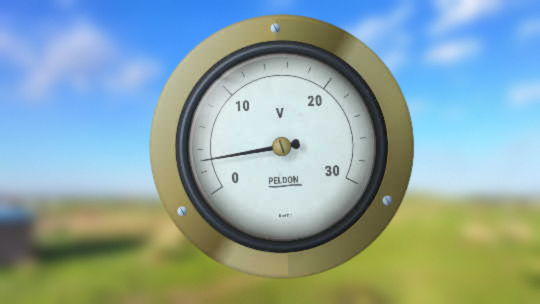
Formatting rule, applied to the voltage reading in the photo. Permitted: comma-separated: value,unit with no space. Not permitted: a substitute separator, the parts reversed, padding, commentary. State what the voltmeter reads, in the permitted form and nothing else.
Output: 3,V
